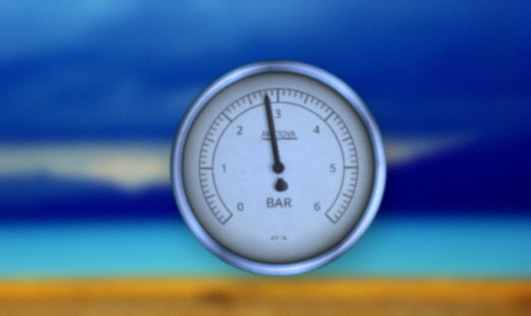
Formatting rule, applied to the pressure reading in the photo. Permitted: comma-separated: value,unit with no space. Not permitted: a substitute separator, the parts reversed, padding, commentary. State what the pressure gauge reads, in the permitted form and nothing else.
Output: 2.8,bar
